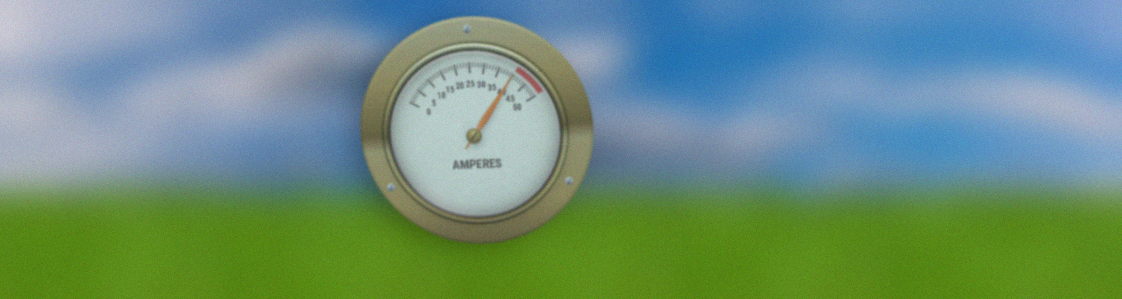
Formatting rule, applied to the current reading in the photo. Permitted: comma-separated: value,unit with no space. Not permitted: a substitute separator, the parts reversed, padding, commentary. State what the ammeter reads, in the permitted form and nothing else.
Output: 40,A
